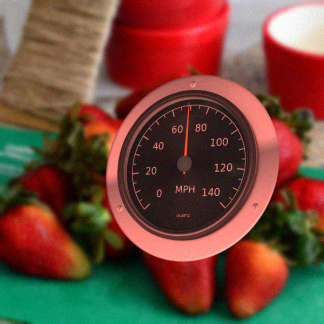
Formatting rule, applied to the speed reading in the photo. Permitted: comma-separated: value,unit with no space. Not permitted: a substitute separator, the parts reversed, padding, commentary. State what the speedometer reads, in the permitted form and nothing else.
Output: 70,mph
